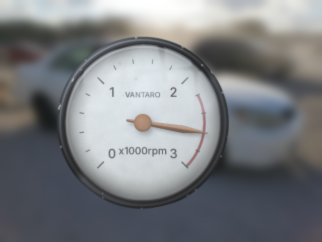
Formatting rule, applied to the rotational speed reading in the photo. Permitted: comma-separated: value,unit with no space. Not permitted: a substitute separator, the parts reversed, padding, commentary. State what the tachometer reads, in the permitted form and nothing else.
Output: 2600,rpm
